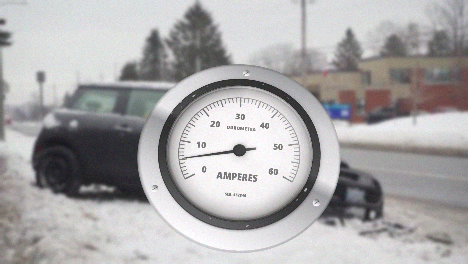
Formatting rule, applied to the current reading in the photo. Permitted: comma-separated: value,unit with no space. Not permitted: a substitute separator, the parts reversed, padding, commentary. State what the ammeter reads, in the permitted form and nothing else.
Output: 5,A
